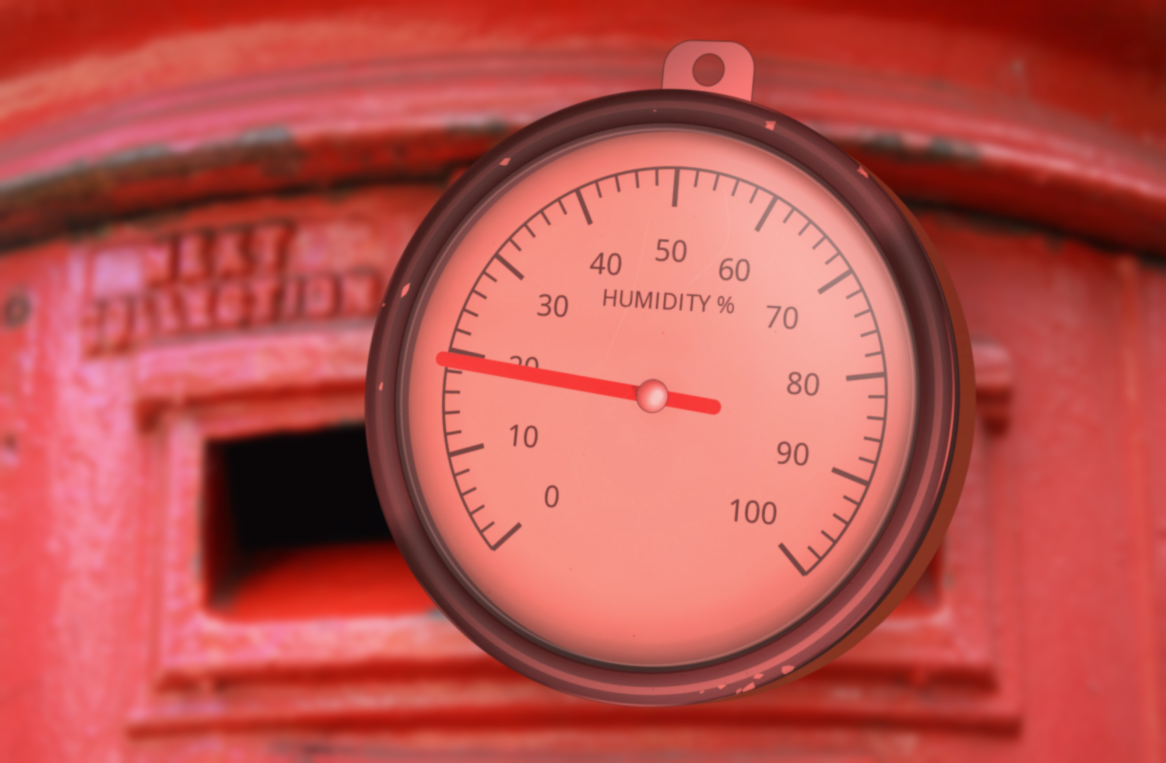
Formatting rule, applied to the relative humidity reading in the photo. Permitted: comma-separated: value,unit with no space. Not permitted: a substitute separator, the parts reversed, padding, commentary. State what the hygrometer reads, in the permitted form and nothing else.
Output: 19,%
